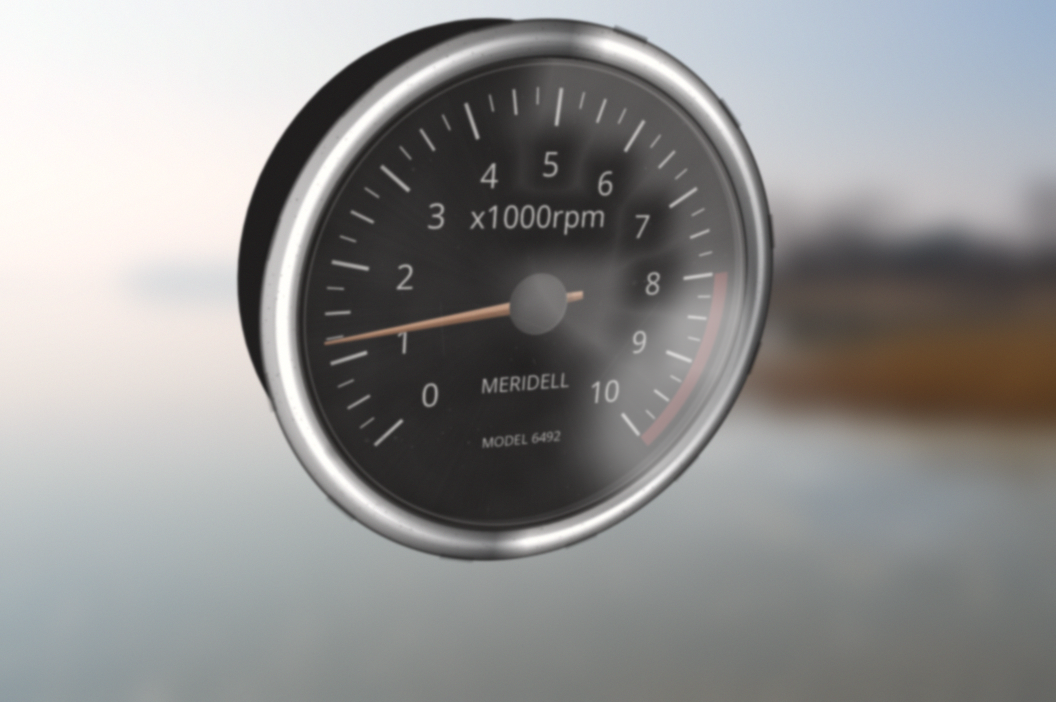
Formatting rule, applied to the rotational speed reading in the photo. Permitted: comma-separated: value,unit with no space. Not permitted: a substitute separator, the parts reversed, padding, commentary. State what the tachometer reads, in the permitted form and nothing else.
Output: 1250,rpm
